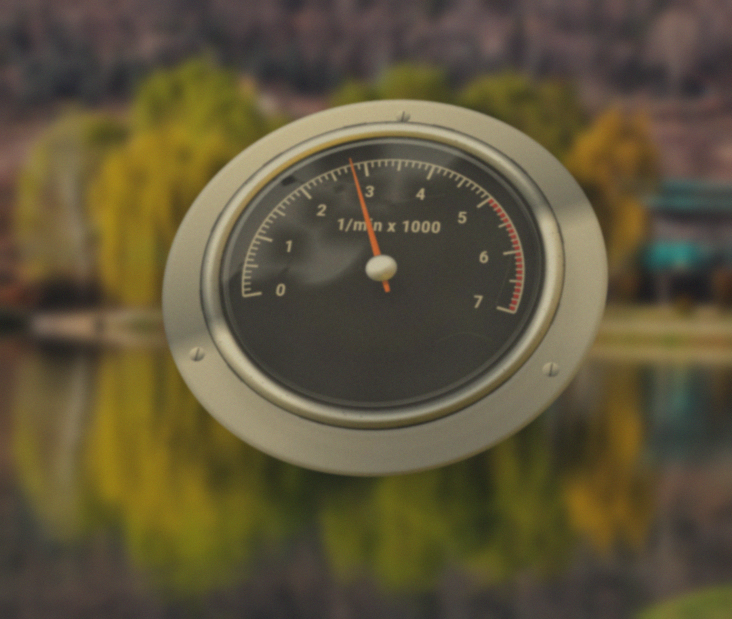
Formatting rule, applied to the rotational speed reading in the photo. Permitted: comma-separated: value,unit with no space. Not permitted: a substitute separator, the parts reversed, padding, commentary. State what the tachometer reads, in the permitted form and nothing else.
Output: 2800,rpm
